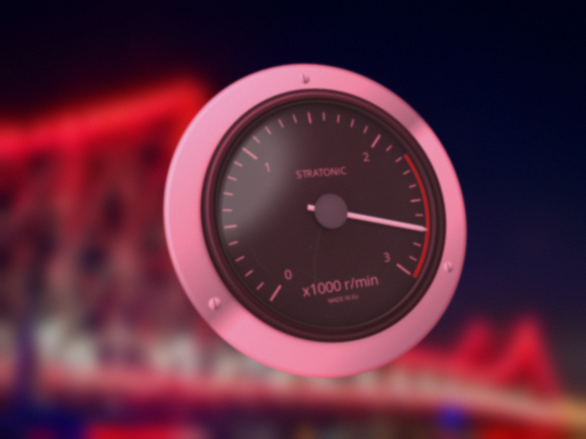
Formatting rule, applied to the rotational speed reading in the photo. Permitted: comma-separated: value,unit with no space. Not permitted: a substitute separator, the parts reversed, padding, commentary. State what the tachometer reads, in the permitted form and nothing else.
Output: 2700,rpm
